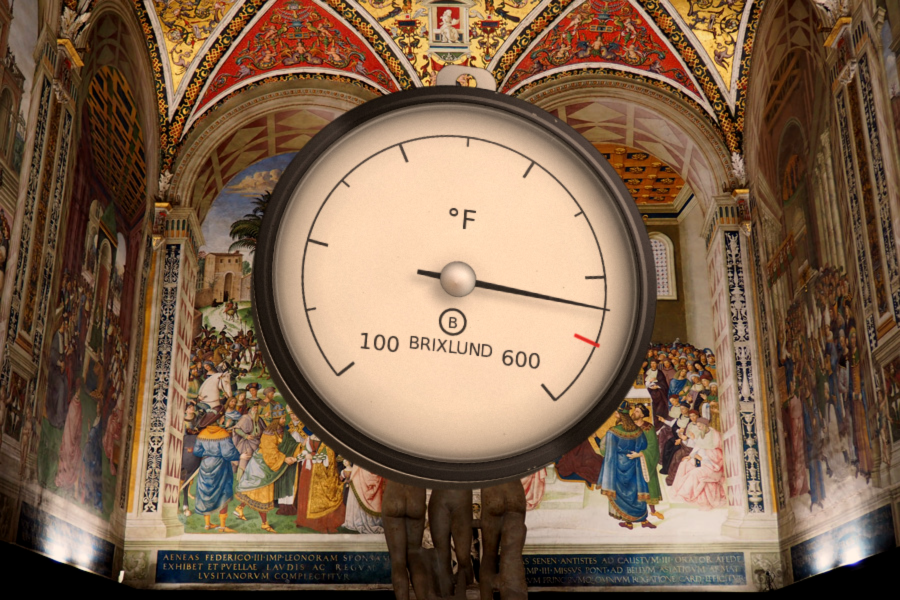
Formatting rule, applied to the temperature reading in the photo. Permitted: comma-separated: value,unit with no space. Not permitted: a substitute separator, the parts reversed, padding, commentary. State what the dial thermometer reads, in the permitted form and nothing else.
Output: 525,°F
